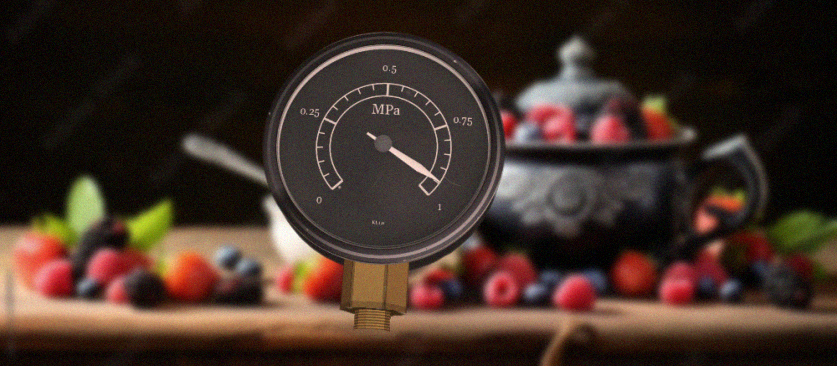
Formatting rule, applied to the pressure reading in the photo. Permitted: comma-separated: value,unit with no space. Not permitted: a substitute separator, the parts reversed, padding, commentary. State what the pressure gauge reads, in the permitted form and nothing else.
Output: 0.95,MPa
